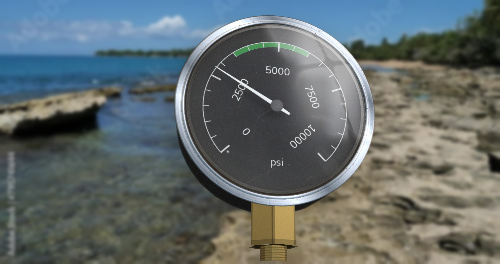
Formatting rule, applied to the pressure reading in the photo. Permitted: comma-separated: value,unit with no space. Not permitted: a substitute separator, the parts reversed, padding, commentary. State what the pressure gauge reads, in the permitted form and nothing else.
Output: 2750,psi
